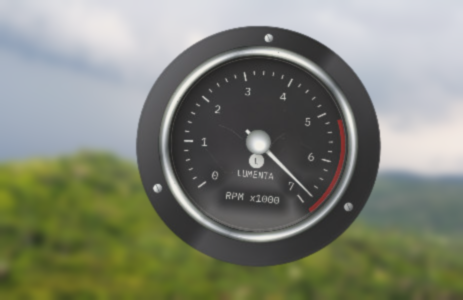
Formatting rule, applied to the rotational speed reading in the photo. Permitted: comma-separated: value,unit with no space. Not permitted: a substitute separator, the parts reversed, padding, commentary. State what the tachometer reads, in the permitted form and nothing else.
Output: 6800,rpm
